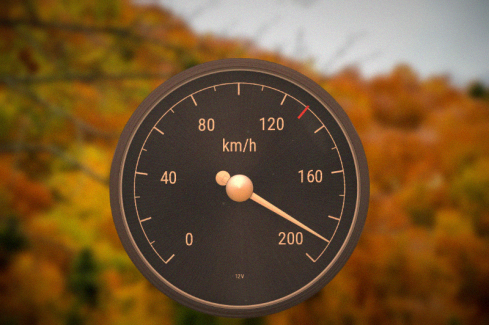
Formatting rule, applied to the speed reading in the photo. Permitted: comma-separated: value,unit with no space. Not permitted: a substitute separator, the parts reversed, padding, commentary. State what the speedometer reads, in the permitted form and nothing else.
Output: 190,km/h
